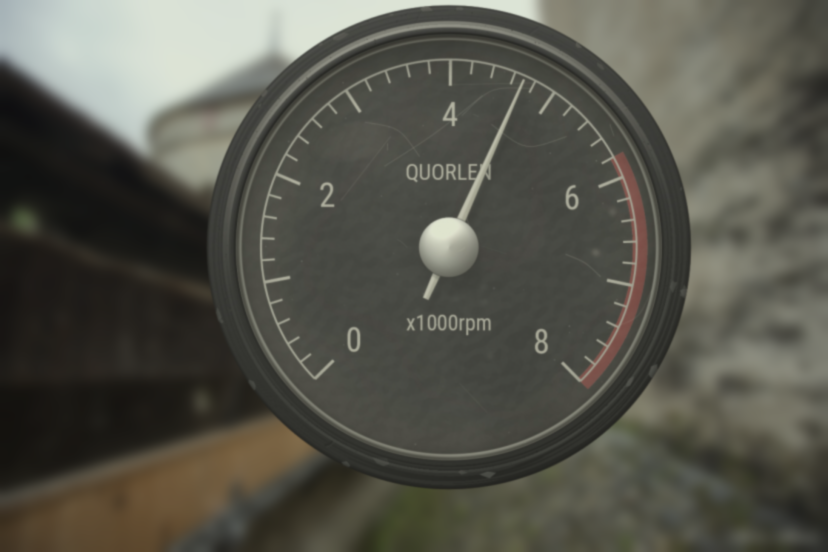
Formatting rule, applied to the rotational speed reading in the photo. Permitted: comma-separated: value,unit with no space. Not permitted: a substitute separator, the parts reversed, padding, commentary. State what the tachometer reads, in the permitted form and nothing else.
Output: 4700,rpm
